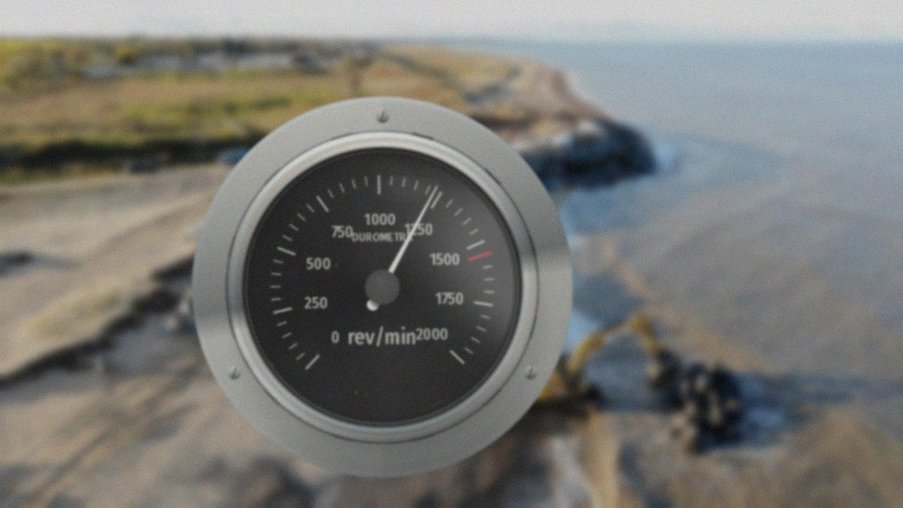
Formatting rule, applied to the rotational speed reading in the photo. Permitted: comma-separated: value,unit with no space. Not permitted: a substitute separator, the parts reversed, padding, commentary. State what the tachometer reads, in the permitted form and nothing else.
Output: 1225,rpm
